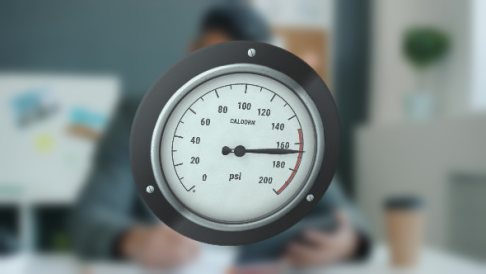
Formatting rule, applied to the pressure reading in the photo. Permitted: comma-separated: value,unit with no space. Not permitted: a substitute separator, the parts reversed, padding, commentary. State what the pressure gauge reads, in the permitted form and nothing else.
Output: 165,psi
